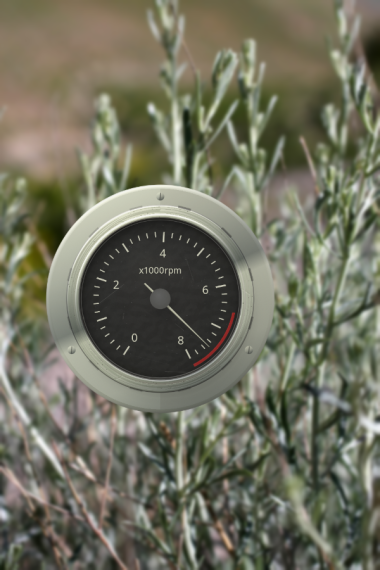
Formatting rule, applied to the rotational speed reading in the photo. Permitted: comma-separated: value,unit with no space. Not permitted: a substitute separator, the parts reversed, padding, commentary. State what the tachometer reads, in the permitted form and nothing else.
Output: 7500,rpm
